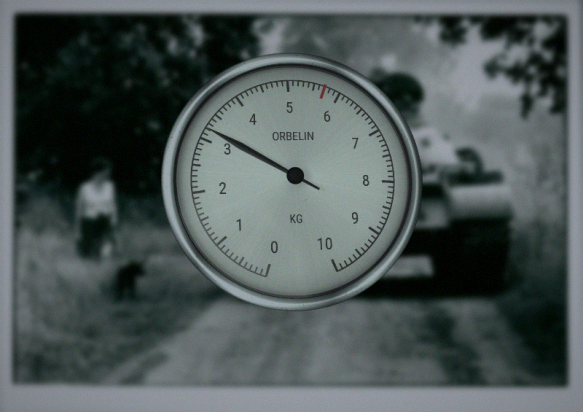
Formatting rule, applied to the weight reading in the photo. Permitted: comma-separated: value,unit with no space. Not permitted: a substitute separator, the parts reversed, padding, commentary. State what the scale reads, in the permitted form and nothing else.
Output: 3.2,kg
